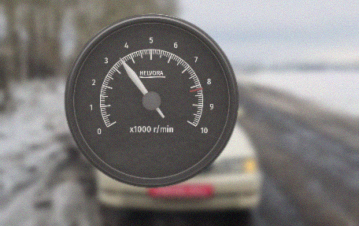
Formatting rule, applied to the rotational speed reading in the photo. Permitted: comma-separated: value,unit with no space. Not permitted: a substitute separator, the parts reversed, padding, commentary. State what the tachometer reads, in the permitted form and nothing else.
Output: 3500,rpm
